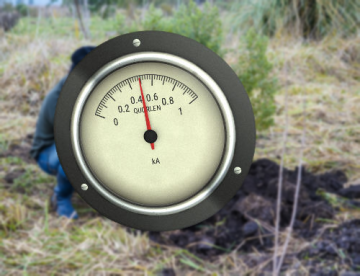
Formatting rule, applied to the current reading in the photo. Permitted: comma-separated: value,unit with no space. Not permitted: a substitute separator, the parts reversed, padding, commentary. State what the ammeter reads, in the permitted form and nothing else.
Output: 0.5,kA
